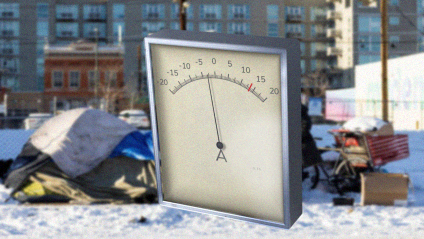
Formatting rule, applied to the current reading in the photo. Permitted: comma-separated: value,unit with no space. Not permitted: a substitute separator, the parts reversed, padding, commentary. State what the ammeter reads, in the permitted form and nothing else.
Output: -2.5,A
